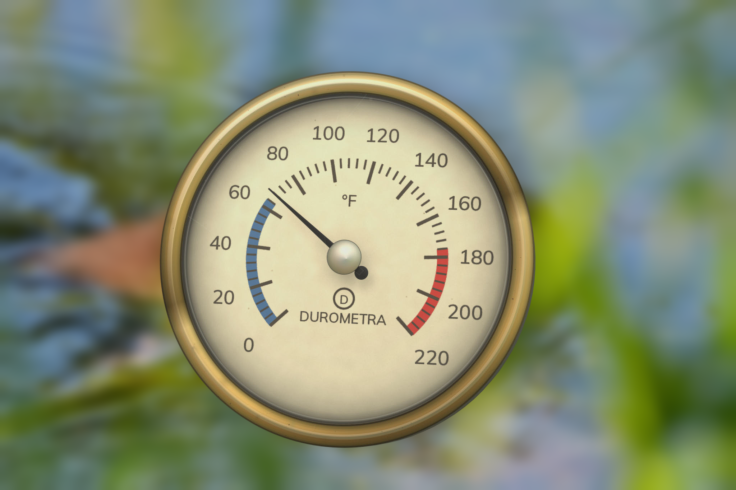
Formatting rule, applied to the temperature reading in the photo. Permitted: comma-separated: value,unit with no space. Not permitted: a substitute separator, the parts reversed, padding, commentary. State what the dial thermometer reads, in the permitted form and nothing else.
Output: 68,°F
